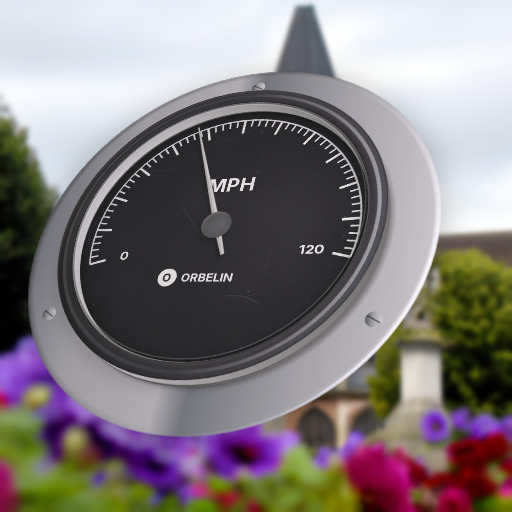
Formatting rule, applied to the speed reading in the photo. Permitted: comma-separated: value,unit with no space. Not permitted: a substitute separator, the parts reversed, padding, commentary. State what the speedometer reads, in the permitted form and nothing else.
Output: 48,mph
